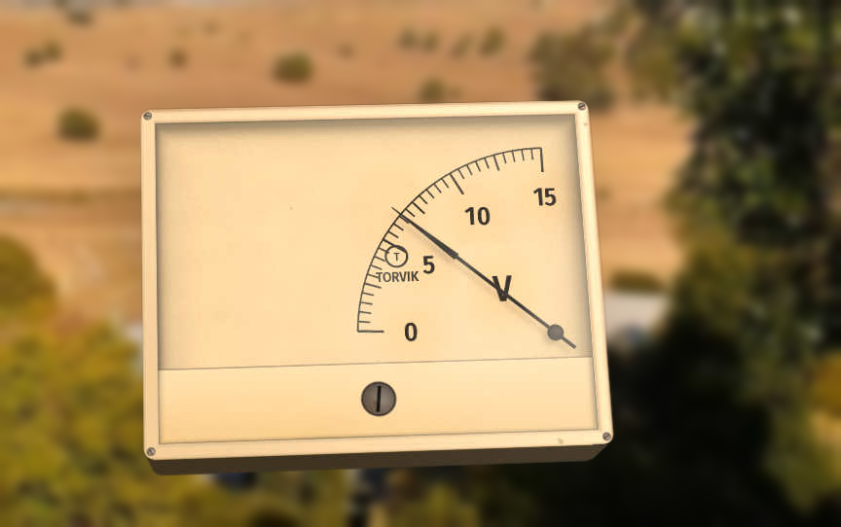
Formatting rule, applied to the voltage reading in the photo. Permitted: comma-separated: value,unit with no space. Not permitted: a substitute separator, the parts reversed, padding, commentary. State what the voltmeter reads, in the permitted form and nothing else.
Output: 6.5,V
